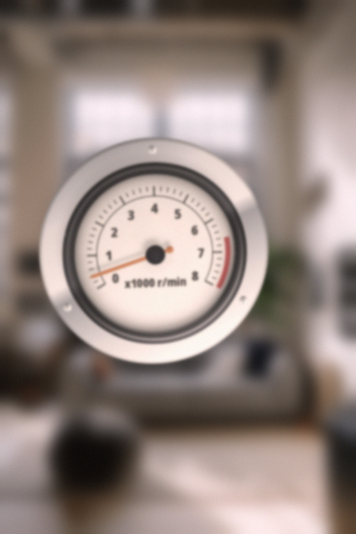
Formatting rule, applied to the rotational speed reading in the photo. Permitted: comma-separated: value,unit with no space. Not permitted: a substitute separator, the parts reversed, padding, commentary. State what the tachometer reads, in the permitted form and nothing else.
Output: 400,rpm
